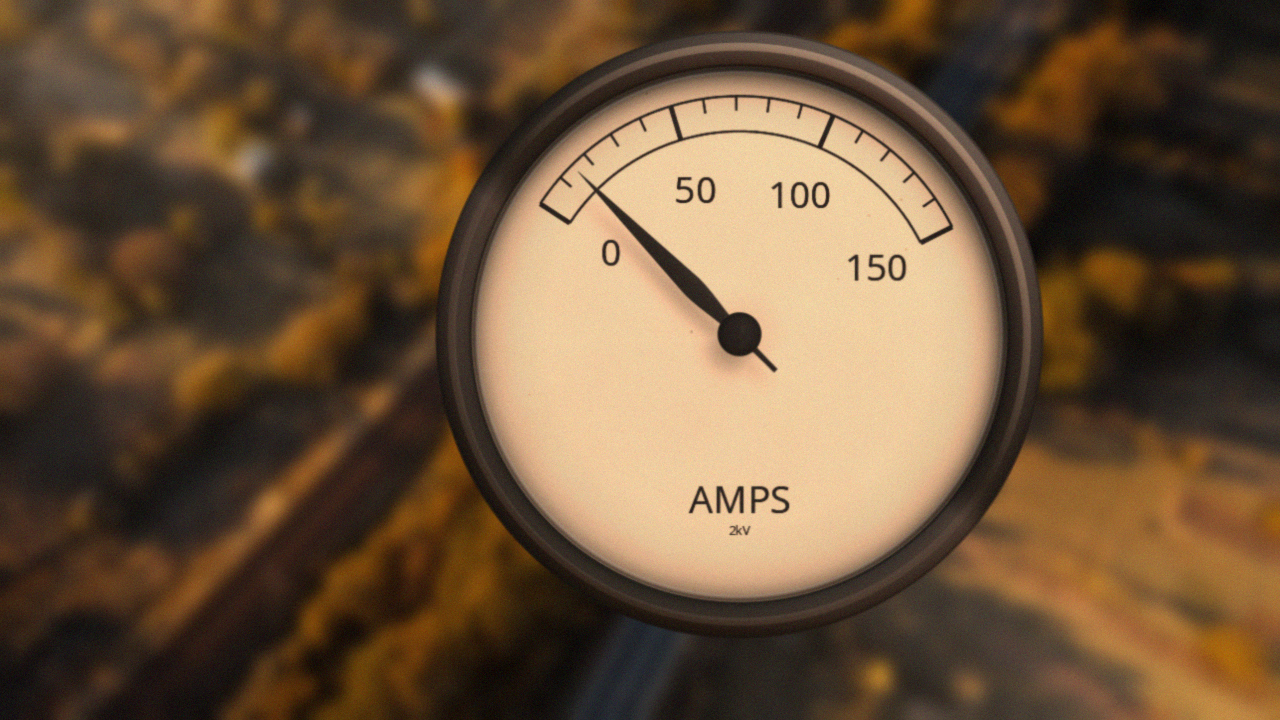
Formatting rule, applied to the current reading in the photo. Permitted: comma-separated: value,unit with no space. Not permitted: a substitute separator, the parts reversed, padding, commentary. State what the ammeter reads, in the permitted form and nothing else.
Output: 15,A
